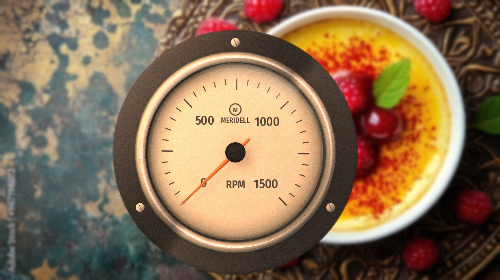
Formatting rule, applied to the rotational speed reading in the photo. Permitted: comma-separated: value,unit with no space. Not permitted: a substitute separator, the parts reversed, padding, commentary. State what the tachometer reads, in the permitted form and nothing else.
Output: 0,rpm
